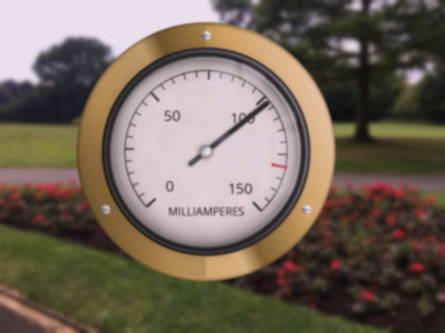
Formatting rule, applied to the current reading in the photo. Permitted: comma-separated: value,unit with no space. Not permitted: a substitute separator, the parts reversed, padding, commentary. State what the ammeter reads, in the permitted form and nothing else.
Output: 102.5,mA
